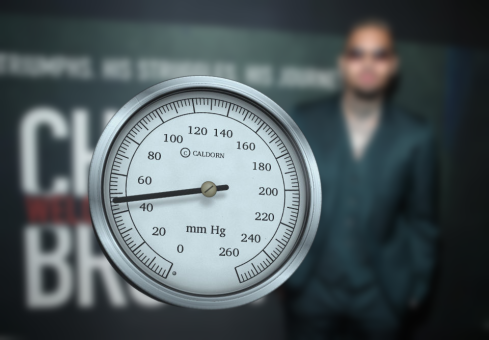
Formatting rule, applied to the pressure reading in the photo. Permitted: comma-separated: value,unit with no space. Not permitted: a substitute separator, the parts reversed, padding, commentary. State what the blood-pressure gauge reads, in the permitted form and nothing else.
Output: 46,mmHg
